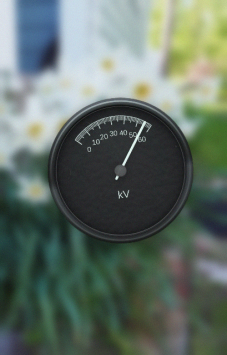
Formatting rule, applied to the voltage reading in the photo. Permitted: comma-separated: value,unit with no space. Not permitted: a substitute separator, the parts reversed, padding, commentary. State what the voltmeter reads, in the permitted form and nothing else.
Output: 55,kV
